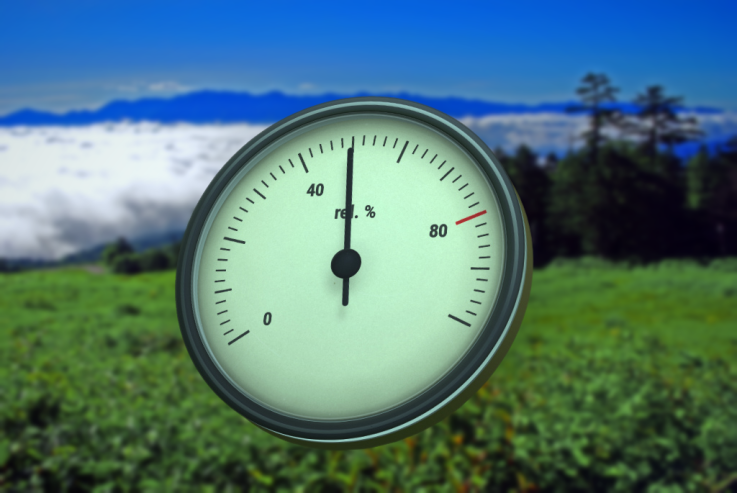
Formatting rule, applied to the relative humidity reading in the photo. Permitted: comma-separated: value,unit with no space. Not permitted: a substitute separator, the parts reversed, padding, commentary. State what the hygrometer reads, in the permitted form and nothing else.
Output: 50,%
